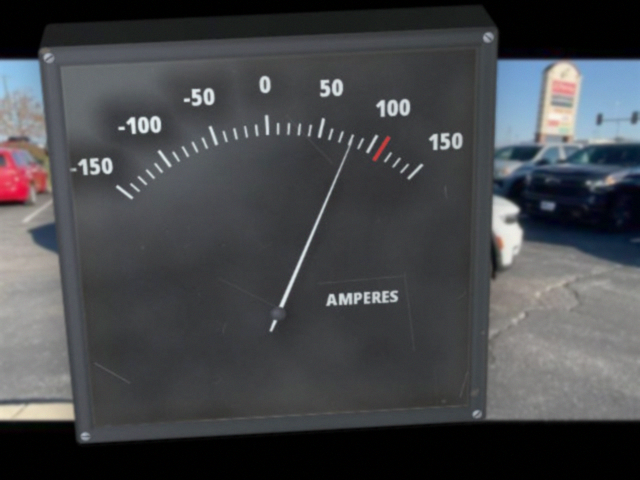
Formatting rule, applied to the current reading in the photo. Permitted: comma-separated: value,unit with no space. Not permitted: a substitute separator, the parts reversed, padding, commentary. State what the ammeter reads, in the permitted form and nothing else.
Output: 80,A
